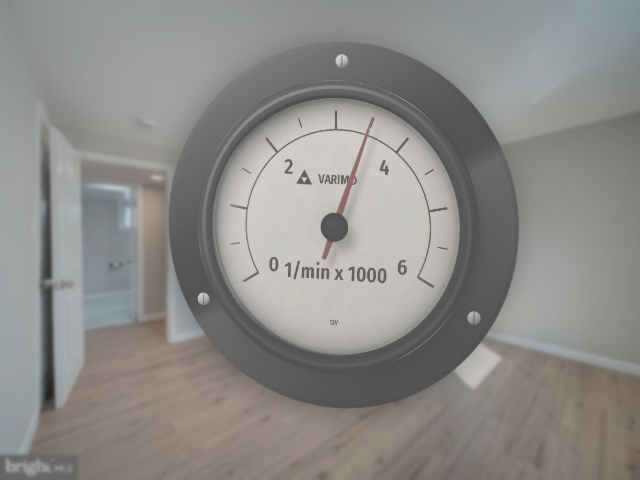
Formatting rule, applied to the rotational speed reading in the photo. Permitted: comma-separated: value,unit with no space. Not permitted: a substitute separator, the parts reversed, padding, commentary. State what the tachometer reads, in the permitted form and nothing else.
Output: 3500,rpm
